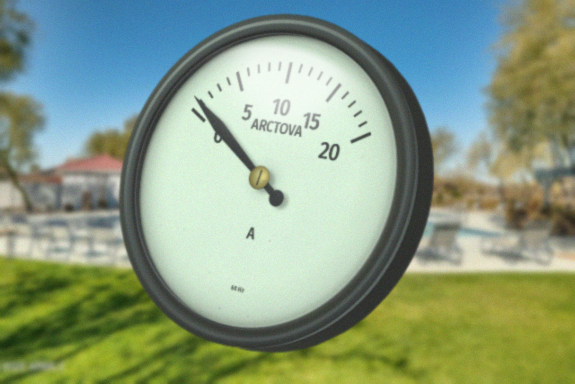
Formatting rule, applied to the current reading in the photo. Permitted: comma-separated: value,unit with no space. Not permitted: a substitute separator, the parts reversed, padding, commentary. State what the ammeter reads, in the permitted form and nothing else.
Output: 1,A
